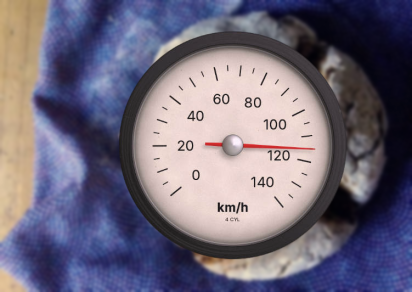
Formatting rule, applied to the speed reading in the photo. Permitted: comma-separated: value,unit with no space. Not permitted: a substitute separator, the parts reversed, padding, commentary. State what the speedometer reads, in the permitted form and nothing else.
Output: 115,km/h
